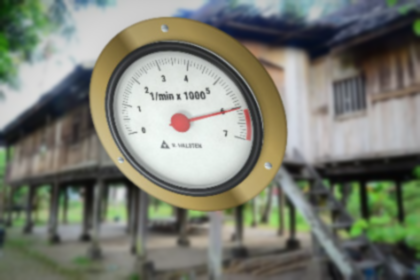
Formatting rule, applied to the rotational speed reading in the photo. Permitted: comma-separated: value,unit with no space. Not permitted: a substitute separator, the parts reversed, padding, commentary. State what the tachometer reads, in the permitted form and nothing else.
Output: 6000,rpm
